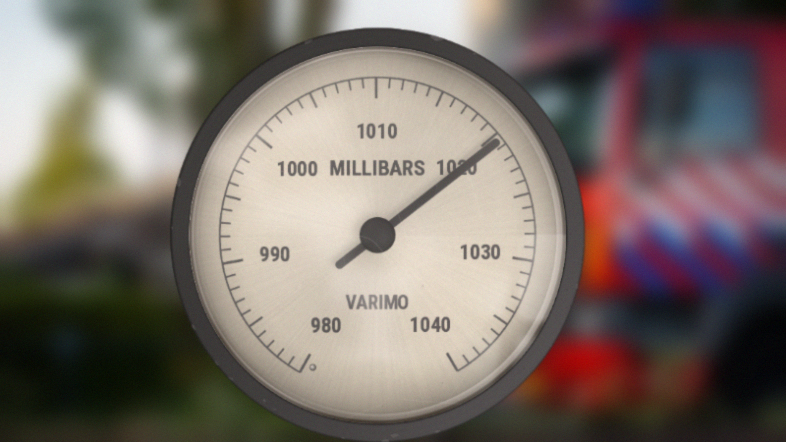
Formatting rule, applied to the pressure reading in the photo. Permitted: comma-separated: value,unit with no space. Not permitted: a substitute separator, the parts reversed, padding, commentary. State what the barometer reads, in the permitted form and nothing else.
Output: 1020.5,mbar
